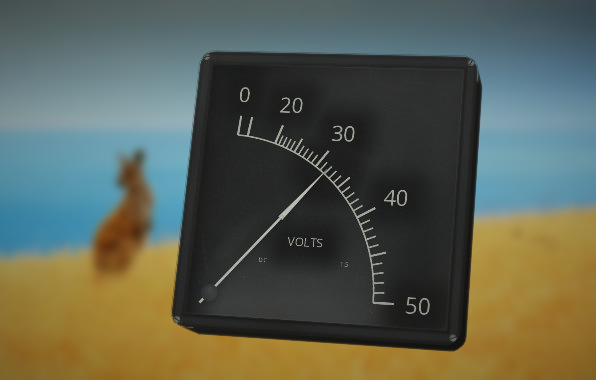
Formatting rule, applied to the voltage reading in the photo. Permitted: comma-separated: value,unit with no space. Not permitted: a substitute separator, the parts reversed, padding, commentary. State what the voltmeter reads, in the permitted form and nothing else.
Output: 32,V
